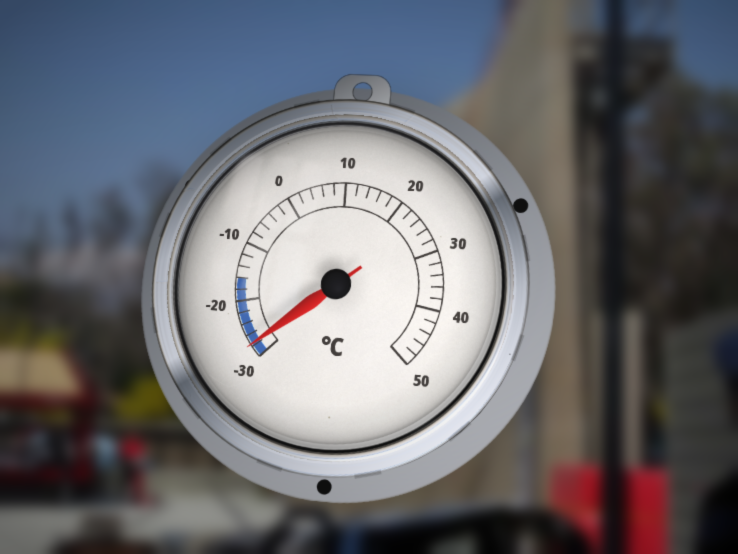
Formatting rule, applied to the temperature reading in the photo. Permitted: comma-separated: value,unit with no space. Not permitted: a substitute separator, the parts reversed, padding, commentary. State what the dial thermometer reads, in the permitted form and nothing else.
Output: -28,°C
